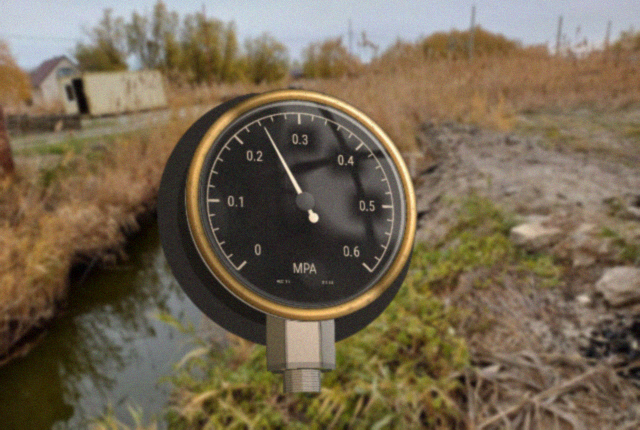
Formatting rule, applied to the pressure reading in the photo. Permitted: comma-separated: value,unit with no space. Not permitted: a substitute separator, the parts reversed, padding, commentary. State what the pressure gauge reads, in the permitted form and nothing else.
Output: 0.24,MPa
